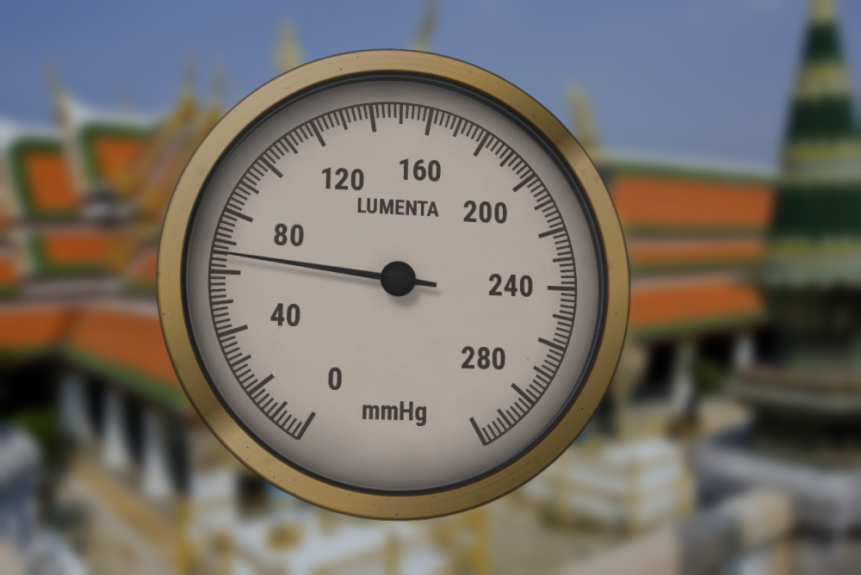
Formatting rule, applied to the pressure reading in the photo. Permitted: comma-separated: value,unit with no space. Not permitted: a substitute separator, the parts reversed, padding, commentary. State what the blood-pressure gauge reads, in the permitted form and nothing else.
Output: 66,mmHg
